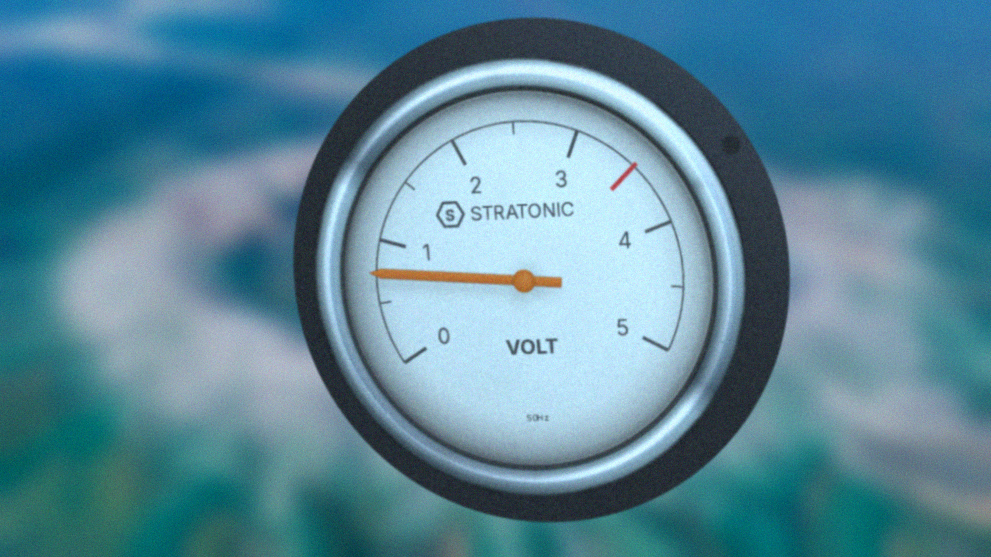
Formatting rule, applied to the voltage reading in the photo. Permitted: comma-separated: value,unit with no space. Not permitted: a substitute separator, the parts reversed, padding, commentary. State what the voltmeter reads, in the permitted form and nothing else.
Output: 0.75,V
